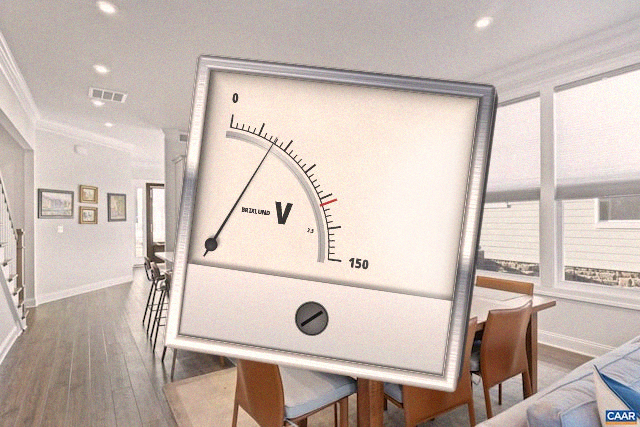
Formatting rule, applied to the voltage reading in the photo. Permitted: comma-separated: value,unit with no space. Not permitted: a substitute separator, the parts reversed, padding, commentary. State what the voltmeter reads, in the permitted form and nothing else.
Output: 40,V
